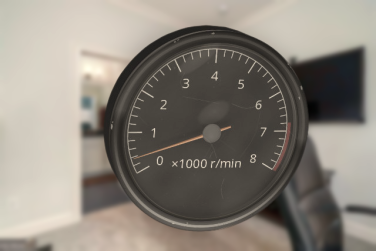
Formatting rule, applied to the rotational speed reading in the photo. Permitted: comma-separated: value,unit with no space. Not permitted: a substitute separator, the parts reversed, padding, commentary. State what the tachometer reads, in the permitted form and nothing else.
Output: 400,rpm
